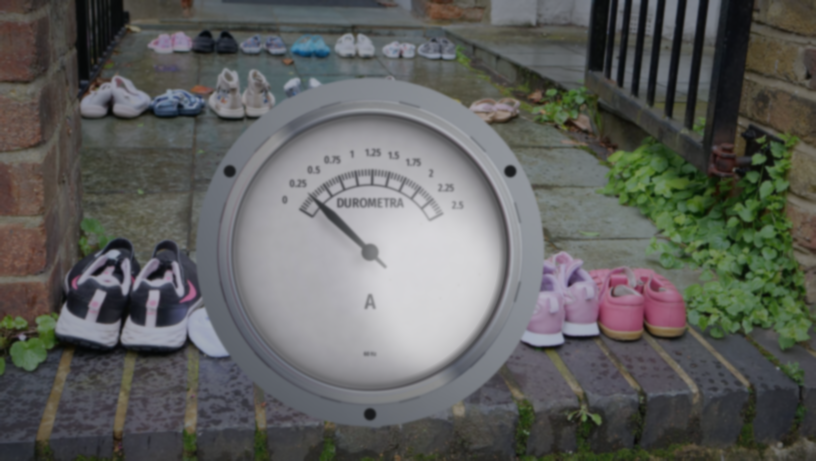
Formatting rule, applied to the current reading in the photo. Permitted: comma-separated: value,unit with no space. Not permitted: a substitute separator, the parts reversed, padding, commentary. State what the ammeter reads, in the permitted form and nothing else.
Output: 0.25,A
